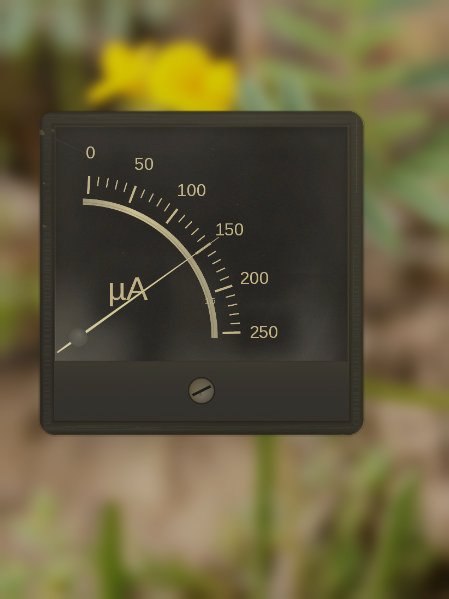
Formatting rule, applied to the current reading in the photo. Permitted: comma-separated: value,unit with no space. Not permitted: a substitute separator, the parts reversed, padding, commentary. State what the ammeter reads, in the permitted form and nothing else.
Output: 150,µA
